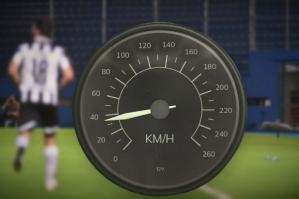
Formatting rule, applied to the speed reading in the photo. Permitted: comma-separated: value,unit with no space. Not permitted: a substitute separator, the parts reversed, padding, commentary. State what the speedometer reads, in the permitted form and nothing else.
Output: 35,km/h
